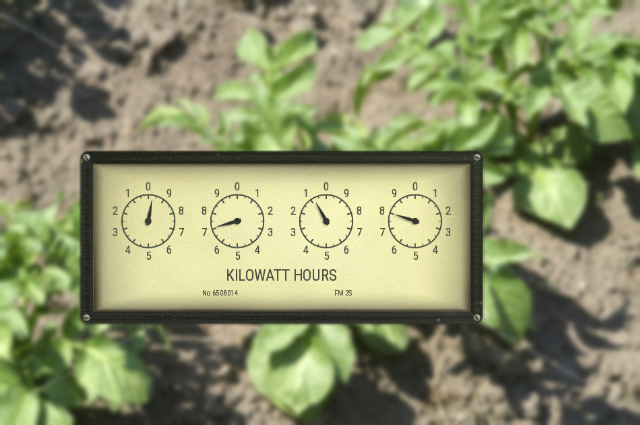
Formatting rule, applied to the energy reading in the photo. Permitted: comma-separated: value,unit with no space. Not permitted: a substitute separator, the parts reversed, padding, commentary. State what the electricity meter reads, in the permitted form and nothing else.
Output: 9708,kWh
